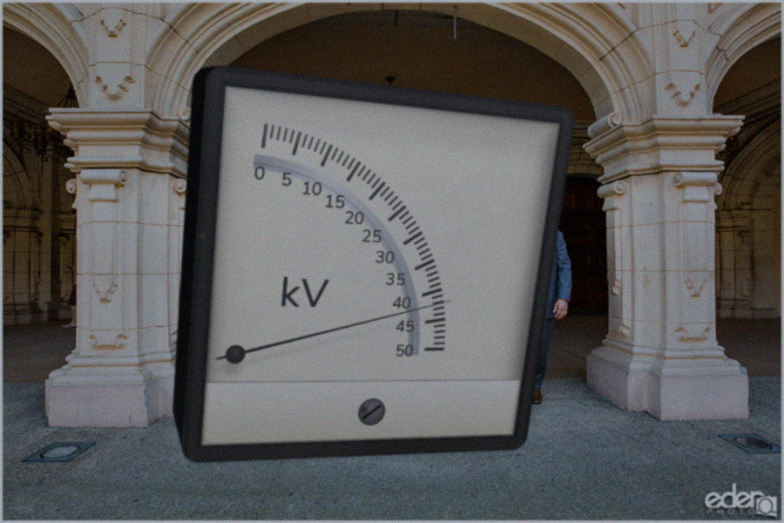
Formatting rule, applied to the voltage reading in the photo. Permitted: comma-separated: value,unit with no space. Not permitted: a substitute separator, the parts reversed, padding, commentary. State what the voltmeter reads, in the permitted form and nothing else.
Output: 42,kV
